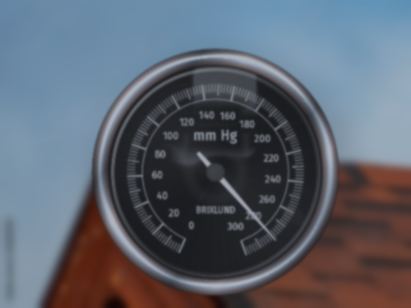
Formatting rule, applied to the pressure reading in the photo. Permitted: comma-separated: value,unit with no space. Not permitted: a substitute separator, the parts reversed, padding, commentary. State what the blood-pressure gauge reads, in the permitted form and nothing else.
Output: 280,mmHg
